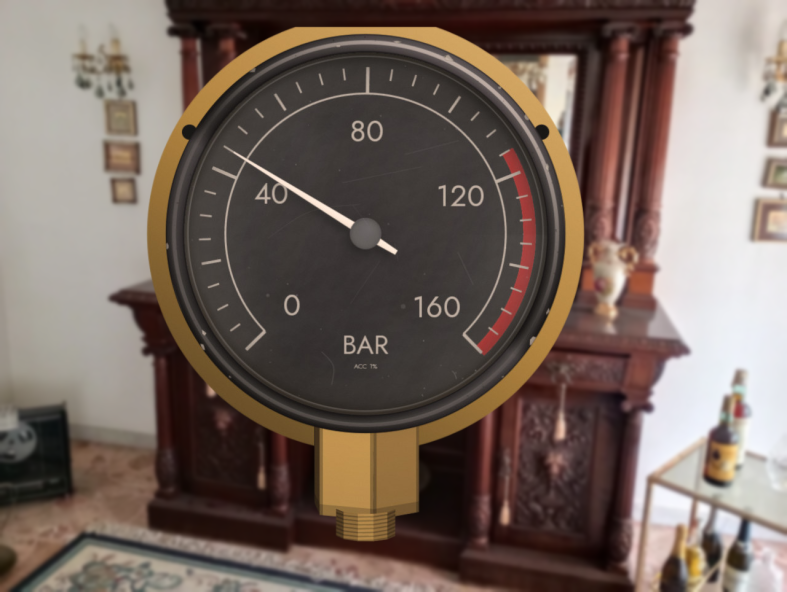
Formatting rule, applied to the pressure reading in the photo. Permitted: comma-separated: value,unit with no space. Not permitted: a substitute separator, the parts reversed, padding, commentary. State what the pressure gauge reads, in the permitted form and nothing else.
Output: 45,bar
